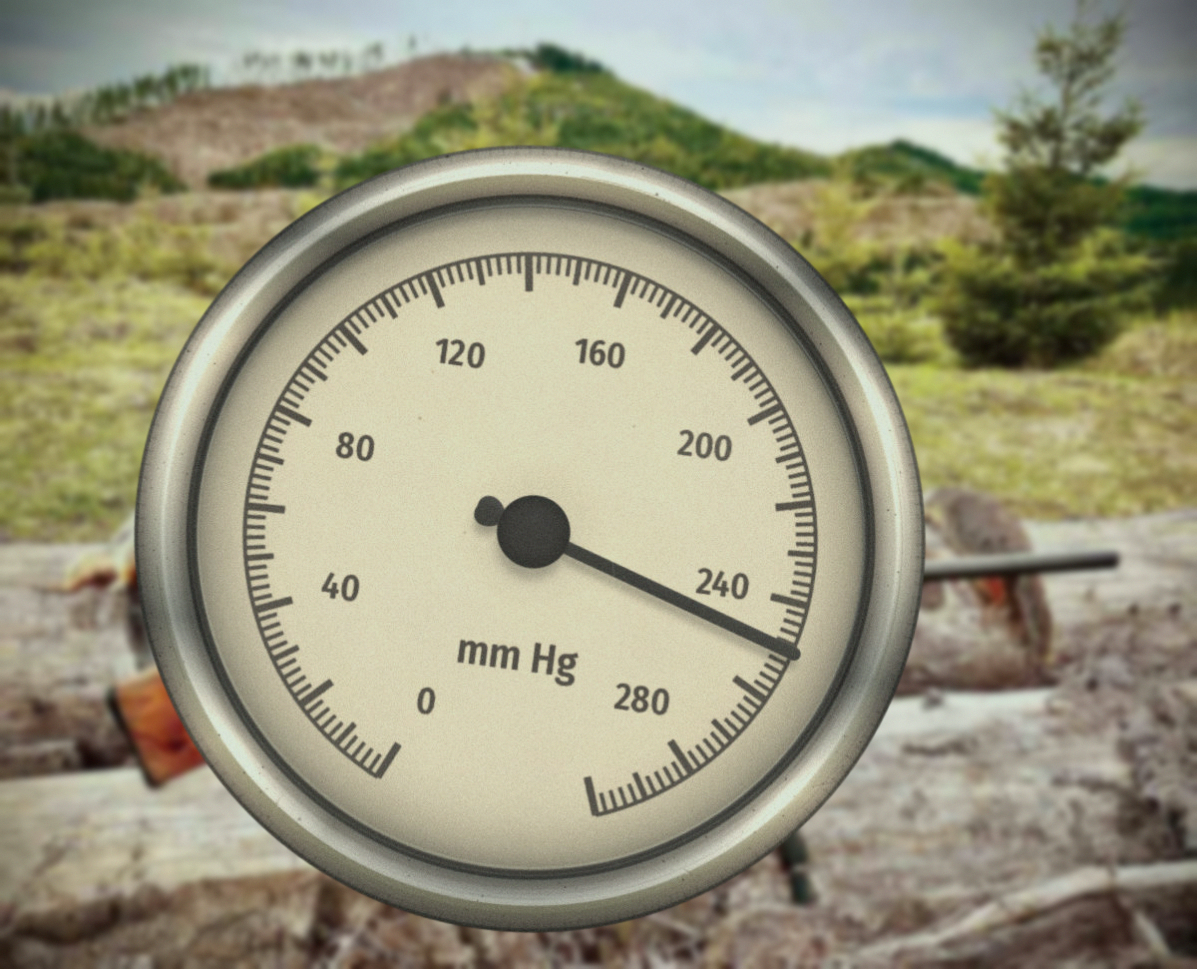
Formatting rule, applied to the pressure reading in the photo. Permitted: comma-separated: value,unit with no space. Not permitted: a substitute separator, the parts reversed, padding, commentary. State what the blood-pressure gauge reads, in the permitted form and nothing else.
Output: 250,mmHg
